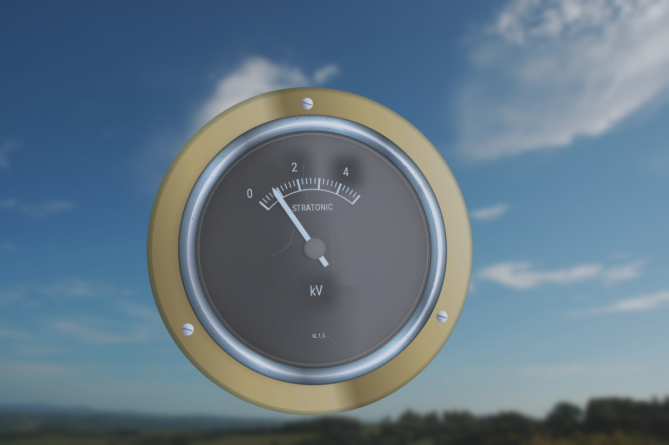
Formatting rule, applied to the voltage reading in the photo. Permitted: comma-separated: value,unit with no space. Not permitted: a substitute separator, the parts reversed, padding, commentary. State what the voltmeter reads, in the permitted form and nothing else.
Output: 0.8,kV
